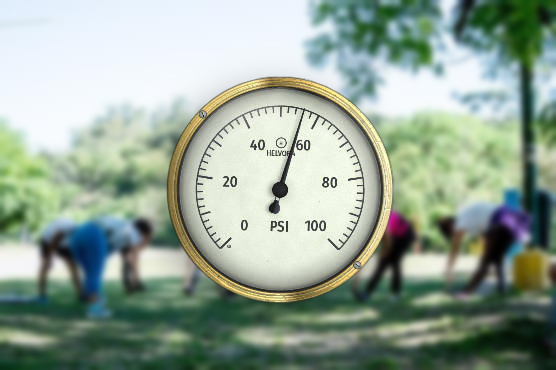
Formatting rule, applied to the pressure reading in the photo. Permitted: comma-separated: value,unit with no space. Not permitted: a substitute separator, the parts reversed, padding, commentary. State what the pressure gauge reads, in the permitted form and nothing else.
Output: 56,psi
